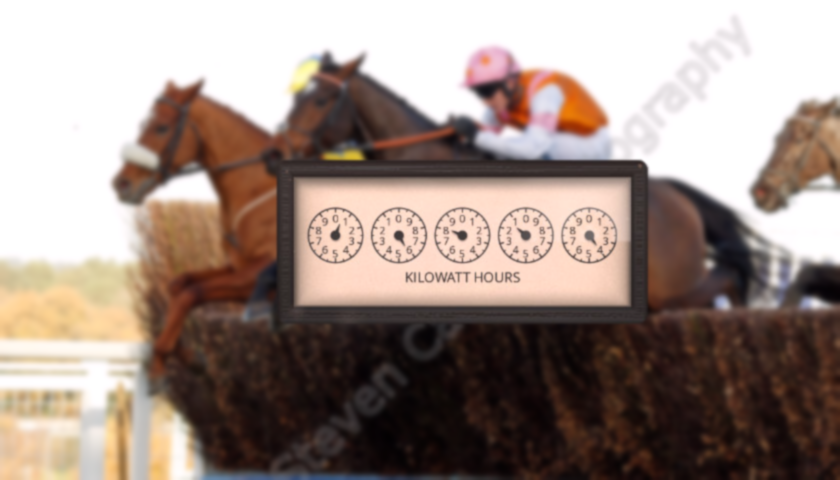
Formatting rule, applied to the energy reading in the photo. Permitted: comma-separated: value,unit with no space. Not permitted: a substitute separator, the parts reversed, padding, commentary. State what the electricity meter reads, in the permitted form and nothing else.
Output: 5814,kWh
